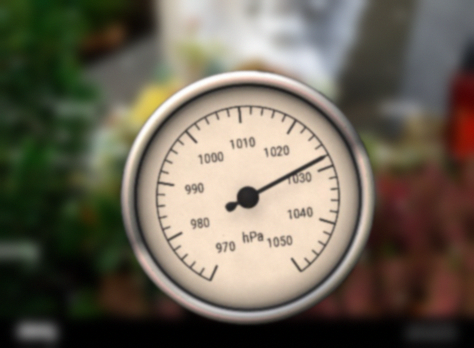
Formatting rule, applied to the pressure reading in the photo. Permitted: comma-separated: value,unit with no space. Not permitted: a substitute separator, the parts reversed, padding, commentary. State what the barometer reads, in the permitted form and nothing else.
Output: 1028,hPa
